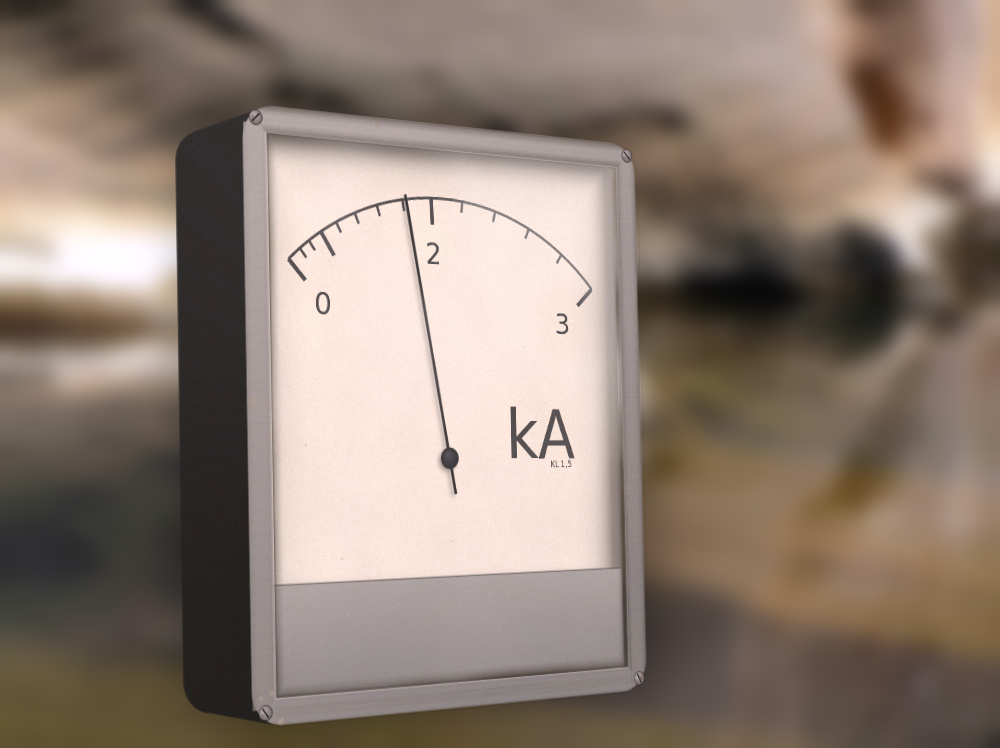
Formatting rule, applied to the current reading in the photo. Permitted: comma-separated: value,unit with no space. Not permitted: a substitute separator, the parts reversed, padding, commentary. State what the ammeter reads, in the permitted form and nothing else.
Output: 1.8,kA
